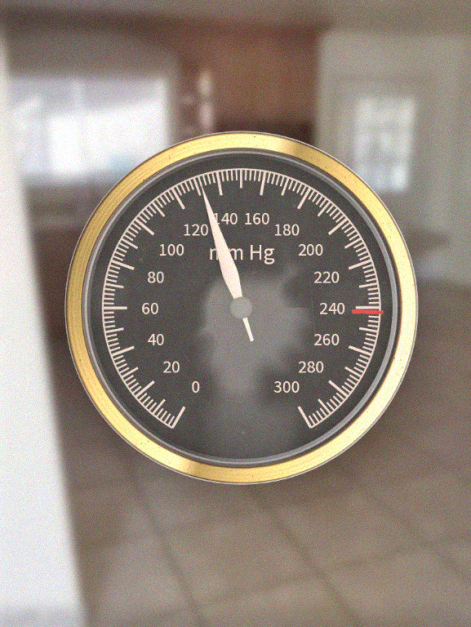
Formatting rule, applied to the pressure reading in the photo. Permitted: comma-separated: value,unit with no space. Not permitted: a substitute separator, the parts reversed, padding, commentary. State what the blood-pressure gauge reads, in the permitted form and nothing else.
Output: 132,mmHg
